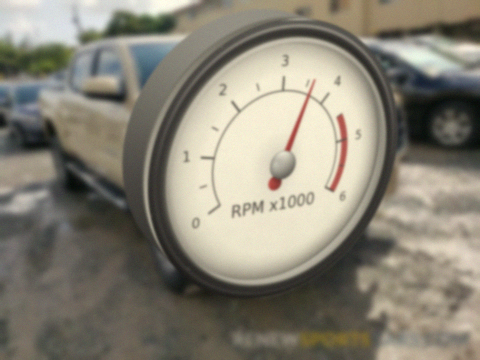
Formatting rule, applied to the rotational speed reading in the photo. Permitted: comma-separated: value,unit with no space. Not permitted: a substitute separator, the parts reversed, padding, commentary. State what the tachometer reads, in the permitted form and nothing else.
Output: 3500,rpm
